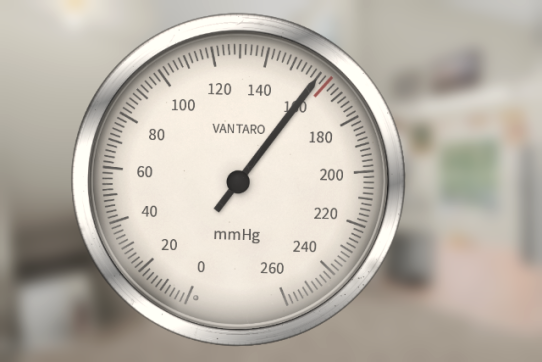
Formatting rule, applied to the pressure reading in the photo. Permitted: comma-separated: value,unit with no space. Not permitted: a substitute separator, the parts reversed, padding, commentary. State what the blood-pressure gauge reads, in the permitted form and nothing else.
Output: 160,mmHg
